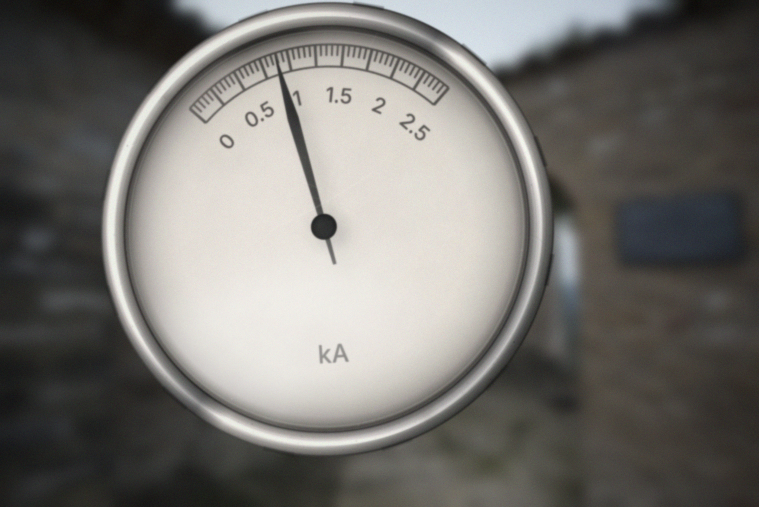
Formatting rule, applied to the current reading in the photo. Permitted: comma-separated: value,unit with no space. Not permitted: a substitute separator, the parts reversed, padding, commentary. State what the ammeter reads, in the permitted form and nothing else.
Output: 0.9,kA
